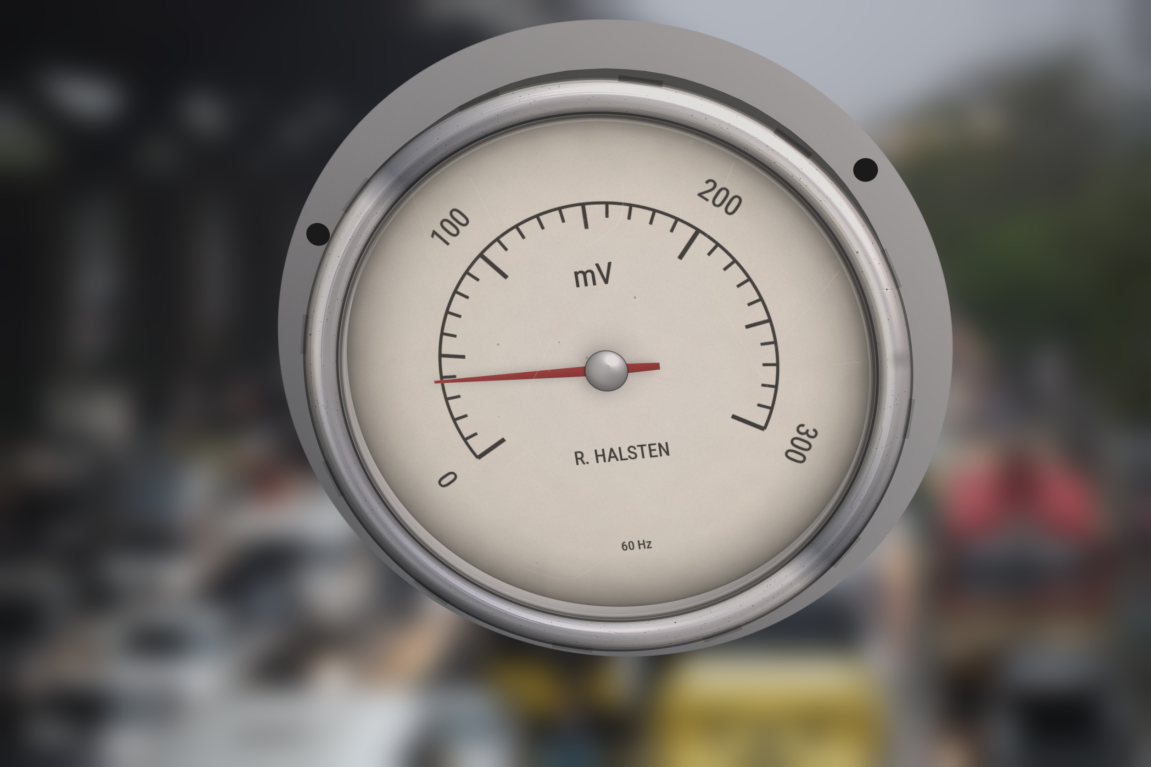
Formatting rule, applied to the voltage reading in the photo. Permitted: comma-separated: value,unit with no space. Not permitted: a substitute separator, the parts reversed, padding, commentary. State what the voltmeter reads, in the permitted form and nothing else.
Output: 40,mV
